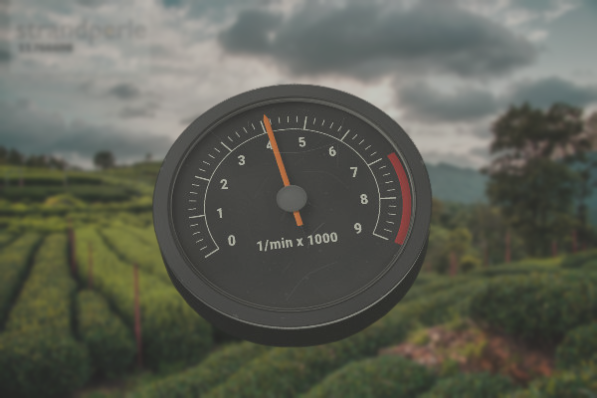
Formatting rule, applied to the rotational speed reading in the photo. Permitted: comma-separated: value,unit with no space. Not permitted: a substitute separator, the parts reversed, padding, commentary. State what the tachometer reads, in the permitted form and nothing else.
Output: 4100,rpm
